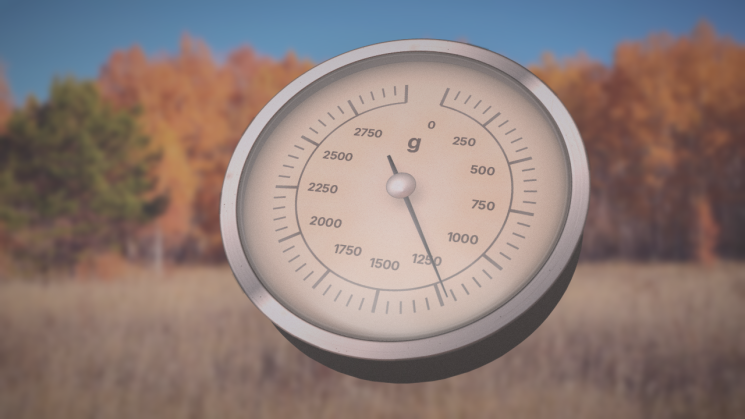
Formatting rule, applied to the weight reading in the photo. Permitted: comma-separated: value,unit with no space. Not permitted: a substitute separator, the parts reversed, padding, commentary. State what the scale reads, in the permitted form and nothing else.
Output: 1225,g
